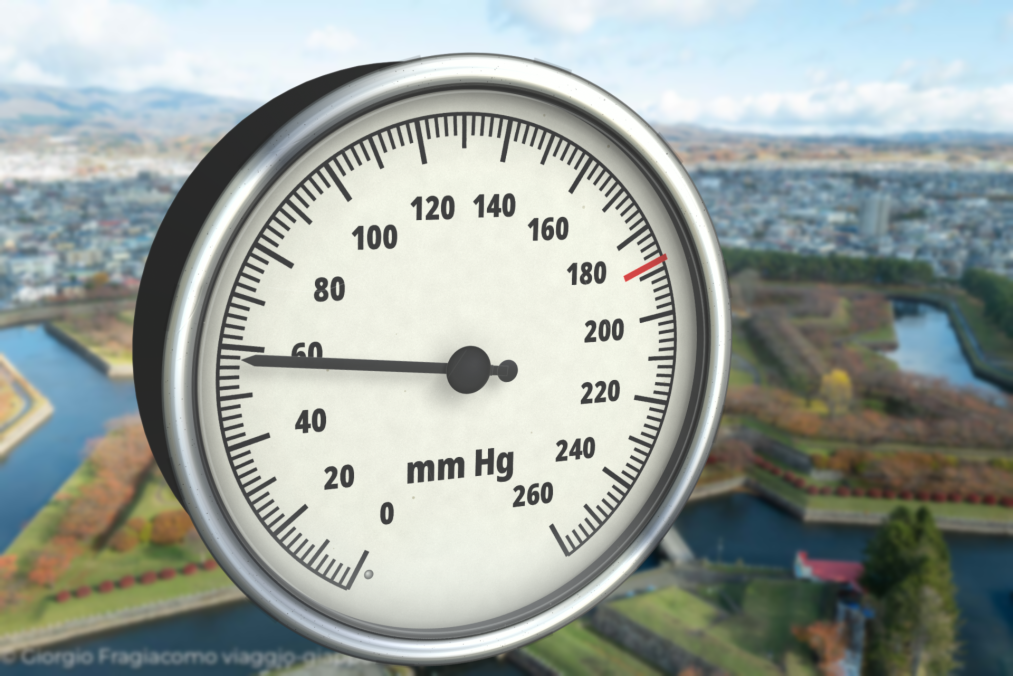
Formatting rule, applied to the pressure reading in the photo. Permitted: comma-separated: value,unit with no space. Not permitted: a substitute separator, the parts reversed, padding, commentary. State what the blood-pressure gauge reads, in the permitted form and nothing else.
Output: 58,mmHg
